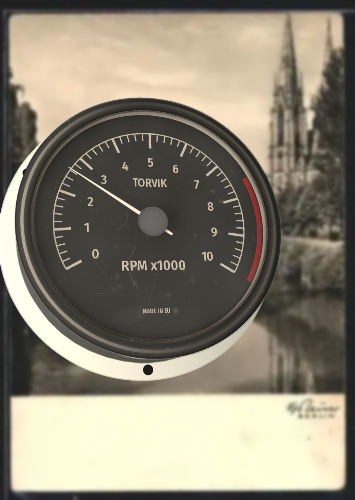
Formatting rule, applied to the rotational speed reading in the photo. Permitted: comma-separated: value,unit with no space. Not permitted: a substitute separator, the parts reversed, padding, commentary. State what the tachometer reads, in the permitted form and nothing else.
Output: 2600,rpm
